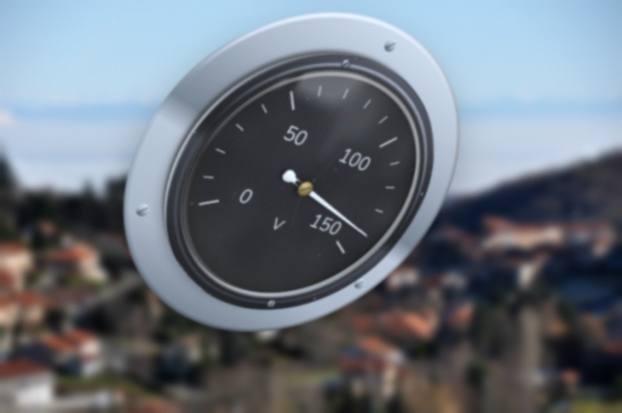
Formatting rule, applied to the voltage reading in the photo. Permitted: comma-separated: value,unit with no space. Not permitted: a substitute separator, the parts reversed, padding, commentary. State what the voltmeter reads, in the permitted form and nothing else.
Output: 140,V
